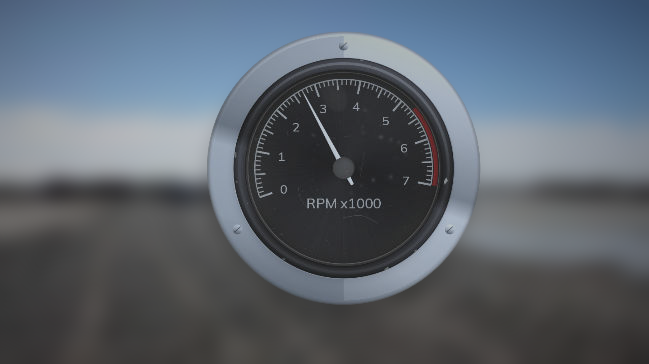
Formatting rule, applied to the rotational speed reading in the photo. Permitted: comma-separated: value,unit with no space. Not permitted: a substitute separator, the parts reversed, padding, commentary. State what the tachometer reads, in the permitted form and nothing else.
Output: 2700,rpm
